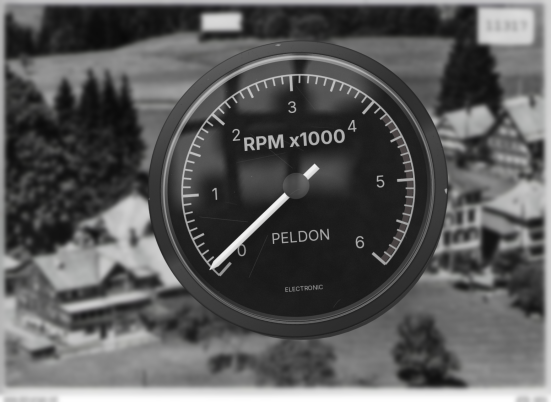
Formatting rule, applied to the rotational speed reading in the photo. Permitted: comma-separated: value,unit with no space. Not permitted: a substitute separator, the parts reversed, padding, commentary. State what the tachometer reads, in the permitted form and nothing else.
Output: 100,rpm
